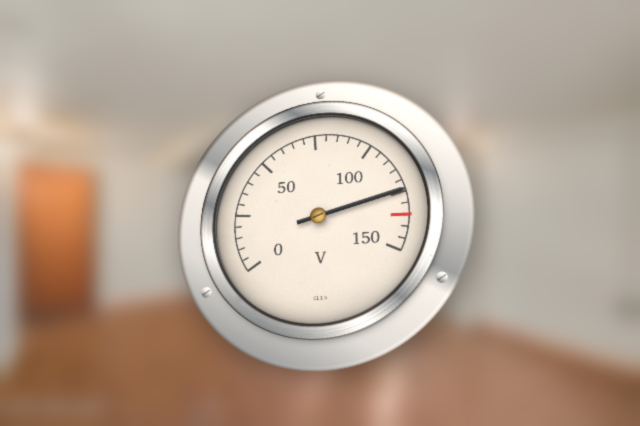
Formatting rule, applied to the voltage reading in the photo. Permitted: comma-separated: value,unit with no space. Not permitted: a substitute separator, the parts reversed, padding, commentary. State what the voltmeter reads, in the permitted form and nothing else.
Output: 125,V
